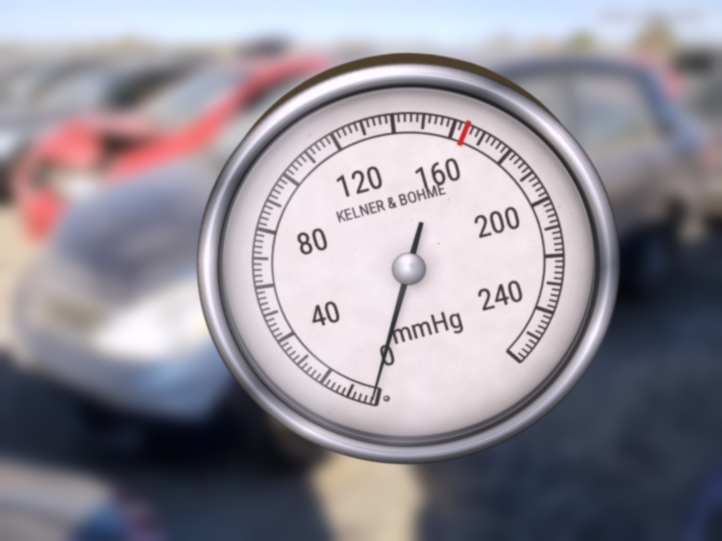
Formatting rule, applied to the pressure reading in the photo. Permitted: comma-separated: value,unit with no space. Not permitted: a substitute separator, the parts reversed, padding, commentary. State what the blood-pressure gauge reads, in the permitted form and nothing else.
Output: 2,mmHg
